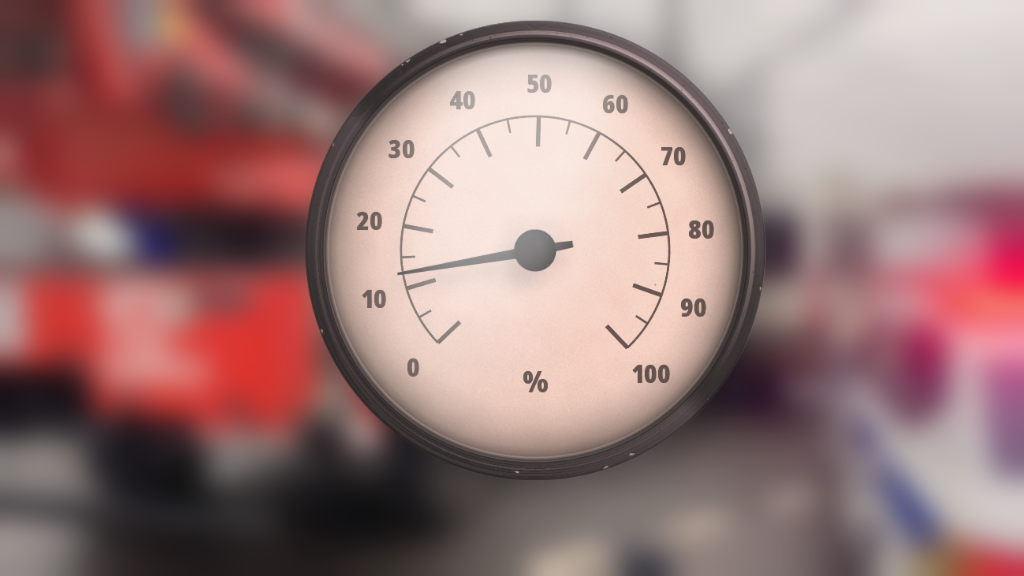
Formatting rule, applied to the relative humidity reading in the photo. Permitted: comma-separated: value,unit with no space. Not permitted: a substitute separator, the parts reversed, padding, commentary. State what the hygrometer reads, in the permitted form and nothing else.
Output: 12.5,%
